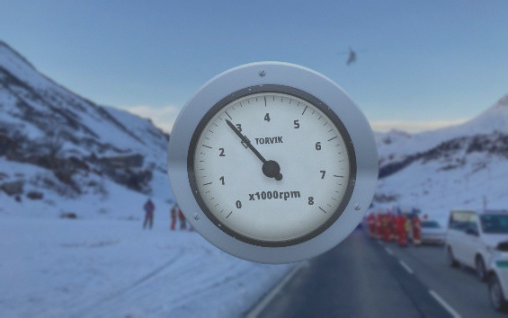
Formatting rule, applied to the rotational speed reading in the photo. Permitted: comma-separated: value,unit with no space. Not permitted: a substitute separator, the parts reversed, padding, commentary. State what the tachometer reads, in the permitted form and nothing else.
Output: 2900,rpm
